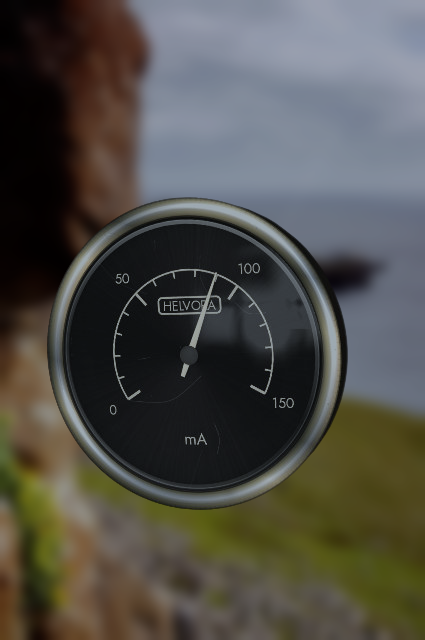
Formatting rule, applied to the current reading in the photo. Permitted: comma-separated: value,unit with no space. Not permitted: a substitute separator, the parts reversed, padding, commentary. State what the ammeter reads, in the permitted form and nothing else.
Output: 90,mA
